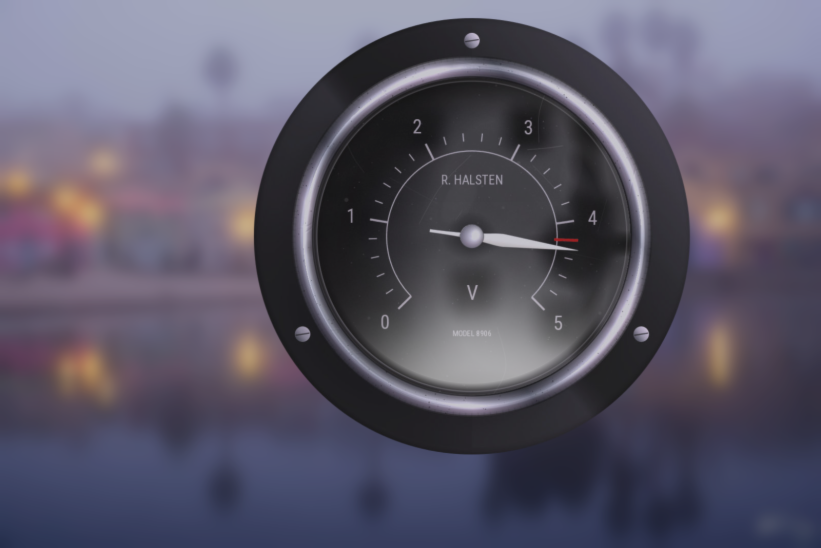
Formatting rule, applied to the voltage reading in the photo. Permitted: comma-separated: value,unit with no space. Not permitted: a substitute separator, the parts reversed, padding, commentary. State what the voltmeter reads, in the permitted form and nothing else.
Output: 4.3,V
